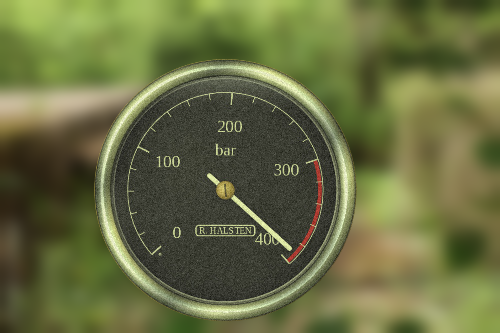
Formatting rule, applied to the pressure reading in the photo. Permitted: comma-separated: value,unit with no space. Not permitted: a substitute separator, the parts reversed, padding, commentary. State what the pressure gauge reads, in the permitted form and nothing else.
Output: 390,bar
